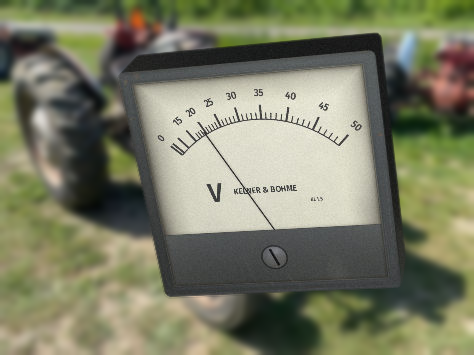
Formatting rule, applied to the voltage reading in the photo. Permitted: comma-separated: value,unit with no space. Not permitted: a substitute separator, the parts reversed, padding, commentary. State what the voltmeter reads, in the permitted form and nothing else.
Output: 20,V
